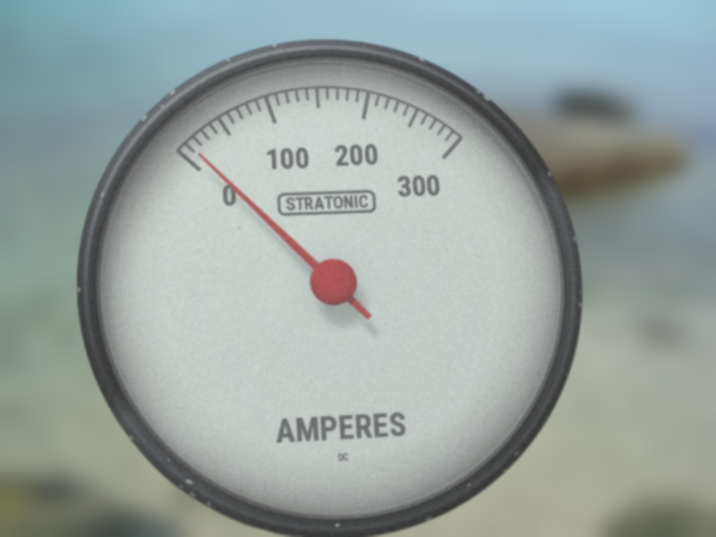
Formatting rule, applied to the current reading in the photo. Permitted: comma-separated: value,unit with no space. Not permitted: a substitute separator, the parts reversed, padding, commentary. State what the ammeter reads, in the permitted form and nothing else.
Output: 10,A
